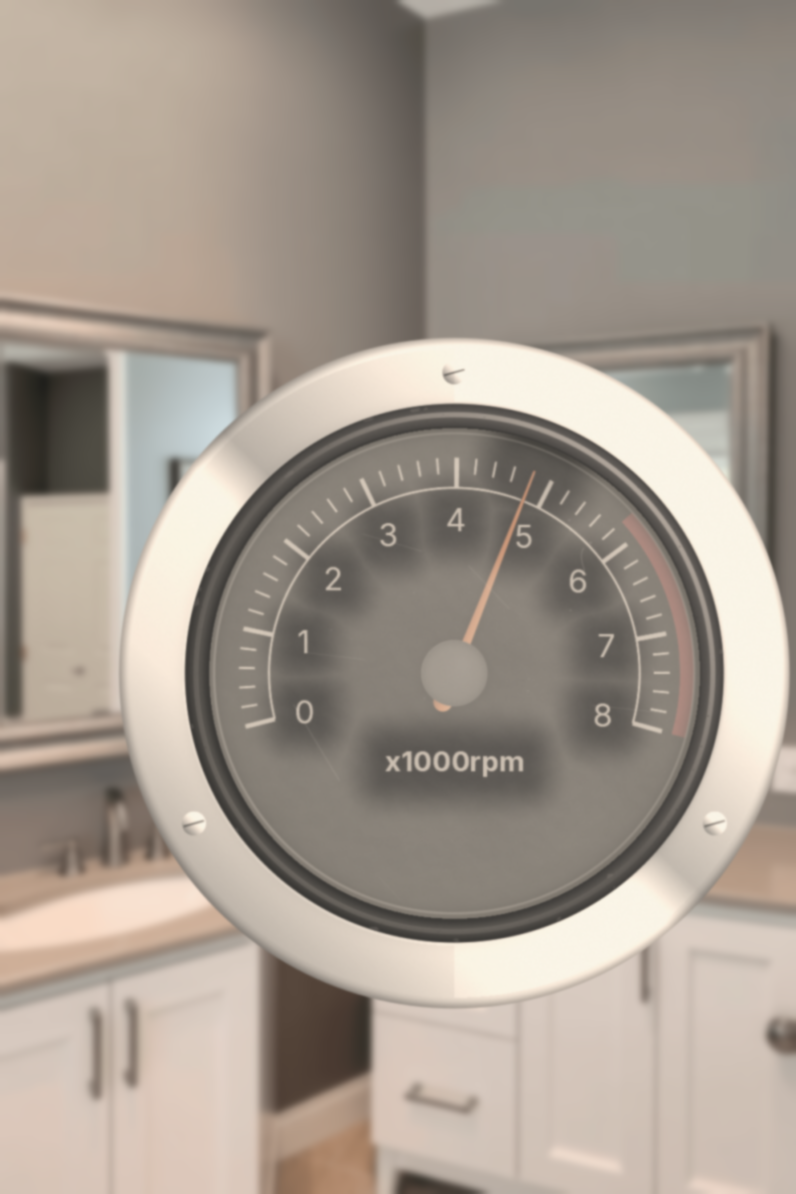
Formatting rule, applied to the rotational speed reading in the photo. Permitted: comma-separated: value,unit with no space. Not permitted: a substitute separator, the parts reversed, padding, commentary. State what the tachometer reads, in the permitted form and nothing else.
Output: 4800,rpm
